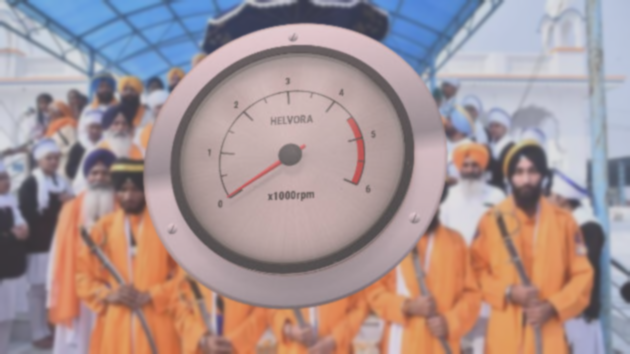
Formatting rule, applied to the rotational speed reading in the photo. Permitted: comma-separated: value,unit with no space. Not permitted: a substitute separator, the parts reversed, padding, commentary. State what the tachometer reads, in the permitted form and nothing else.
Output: 0,rpm
